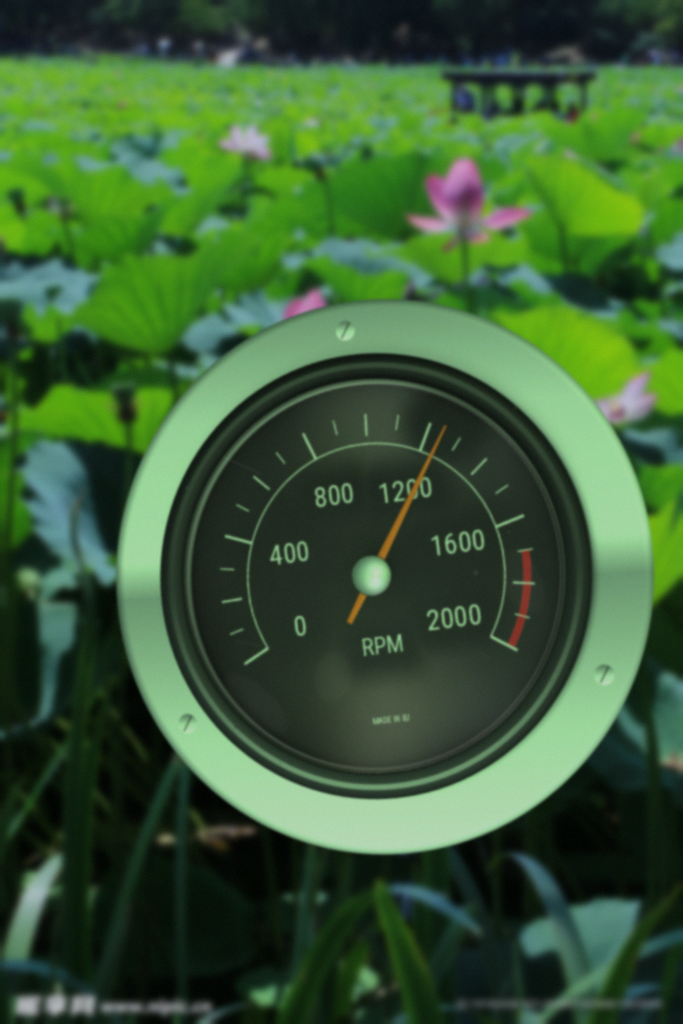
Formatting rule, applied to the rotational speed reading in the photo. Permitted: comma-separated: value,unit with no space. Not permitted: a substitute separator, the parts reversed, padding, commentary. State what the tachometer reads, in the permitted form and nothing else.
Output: 1250,rpm
